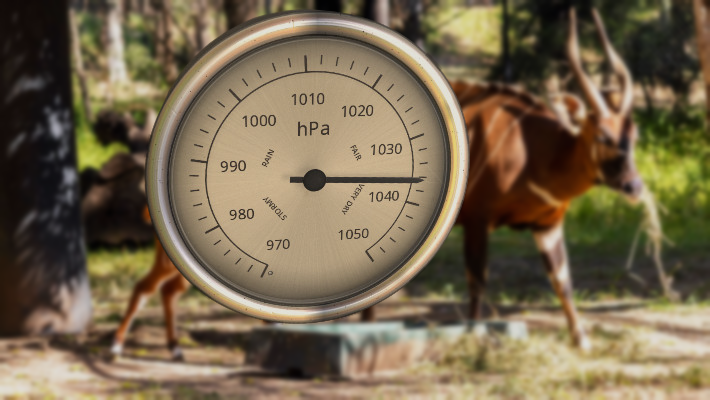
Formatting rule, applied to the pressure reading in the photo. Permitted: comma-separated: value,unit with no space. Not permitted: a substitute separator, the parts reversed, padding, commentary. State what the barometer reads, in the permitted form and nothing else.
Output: 1036,hPa
